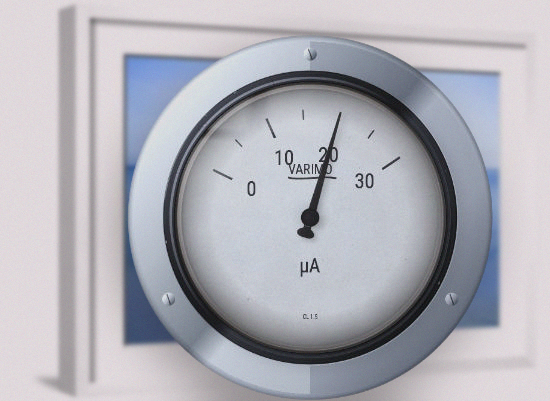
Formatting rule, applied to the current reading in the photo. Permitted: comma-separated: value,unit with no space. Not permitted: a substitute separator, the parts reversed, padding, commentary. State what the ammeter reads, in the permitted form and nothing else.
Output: 20,µA
